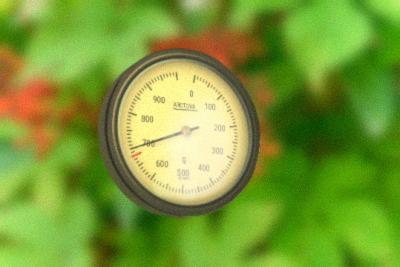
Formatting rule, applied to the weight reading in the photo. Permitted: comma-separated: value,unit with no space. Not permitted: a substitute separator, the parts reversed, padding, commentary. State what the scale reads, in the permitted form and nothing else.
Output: 700,g
